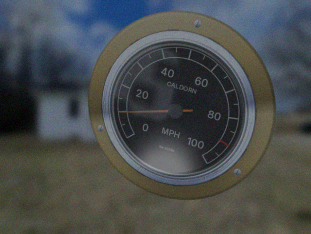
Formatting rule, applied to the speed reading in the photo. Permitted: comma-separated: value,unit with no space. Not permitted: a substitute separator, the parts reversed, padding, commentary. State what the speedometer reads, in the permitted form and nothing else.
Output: 10,mph
